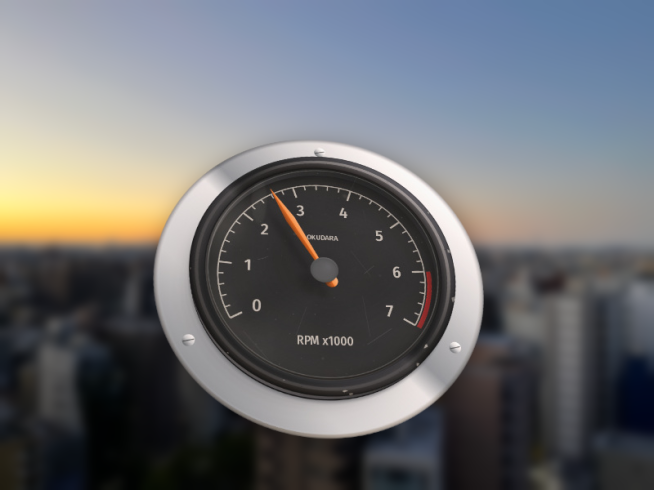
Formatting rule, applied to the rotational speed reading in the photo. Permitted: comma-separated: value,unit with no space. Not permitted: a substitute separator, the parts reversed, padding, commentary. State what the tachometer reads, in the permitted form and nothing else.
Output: 2600,rpm
